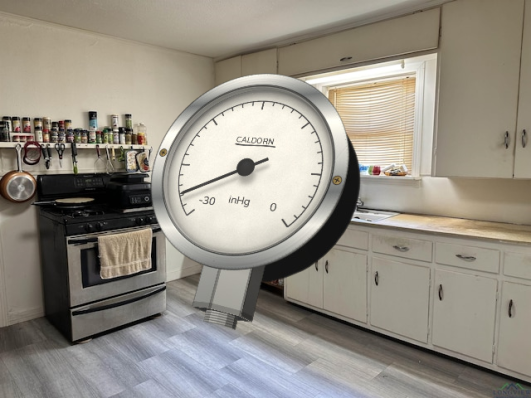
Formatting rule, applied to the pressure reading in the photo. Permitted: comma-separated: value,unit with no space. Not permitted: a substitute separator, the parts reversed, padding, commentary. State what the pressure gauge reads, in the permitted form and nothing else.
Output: -28,inHg
